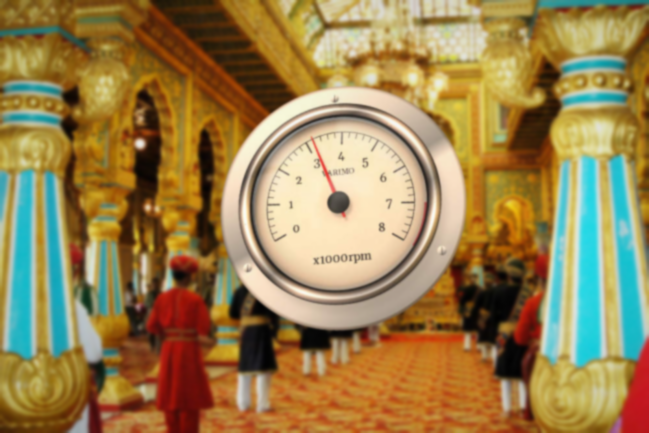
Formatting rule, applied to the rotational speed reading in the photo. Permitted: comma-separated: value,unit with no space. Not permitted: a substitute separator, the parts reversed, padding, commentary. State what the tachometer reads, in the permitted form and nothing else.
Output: 3200,rpm
